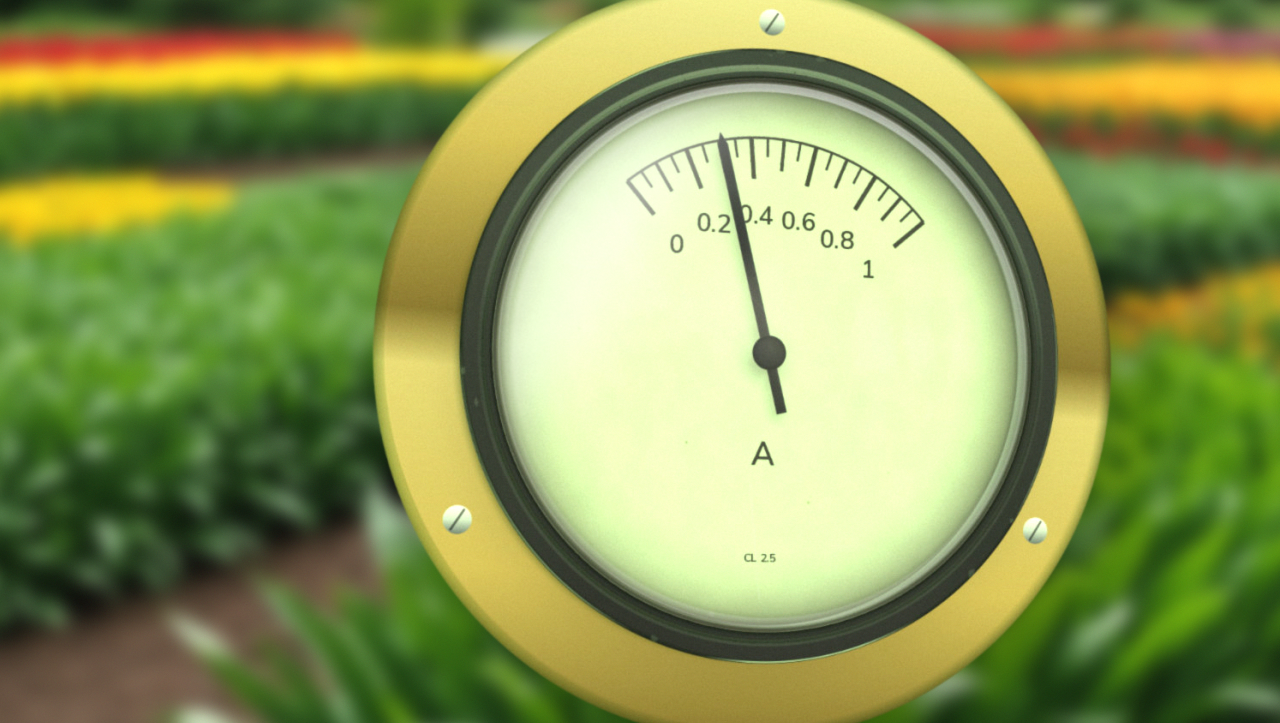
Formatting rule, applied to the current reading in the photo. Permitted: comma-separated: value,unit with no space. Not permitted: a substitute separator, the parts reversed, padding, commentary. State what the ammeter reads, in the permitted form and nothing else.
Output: 0.3,A
